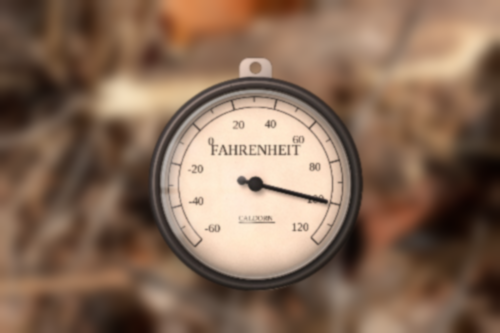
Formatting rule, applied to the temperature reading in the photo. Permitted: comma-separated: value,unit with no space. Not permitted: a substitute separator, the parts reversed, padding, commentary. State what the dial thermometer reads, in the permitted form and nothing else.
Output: 100,°F
